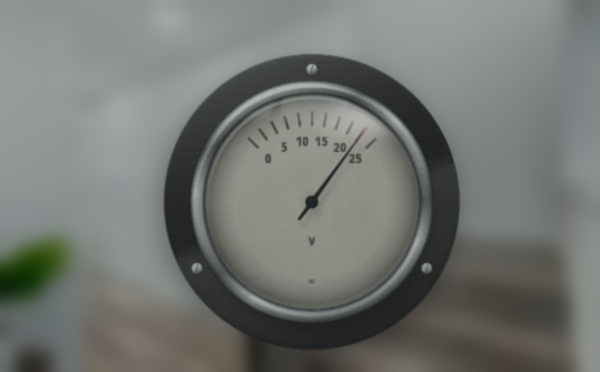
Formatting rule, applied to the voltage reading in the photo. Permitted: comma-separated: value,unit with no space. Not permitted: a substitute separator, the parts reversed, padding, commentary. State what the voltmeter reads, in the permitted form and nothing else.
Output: 22.5,V
